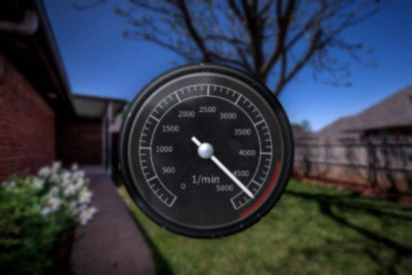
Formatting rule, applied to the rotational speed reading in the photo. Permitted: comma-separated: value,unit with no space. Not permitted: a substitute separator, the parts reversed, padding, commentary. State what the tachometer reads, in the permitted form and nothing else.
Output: 4700,rpm
